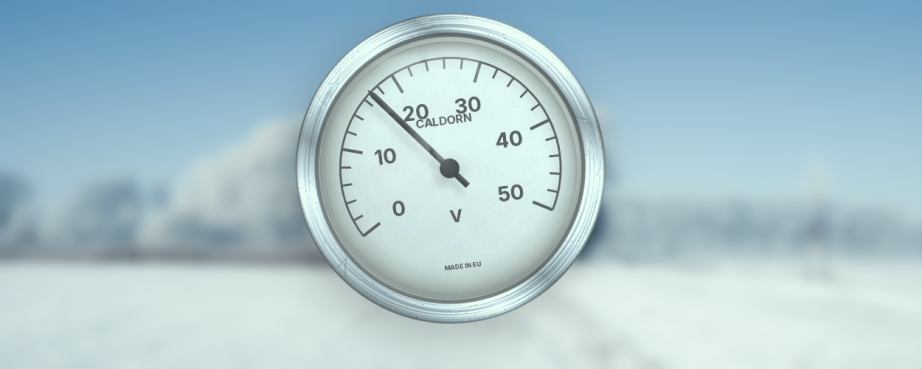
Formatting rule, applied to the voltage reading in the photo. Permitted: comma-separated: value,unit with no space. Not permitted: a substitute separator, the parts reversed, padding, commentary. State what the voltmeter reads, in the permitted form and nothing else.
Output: 17,V
